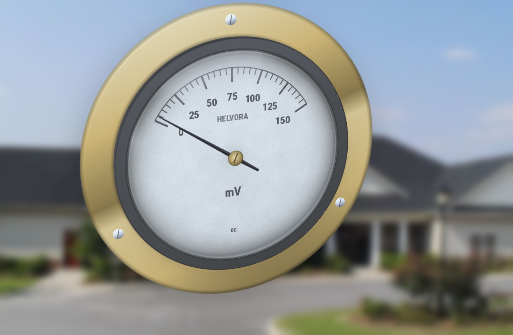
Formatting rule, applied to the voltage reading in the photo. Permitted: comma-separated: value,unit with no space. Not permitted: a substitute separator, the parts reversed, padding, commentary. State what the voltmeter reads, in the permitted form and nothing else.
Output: 5,mV
